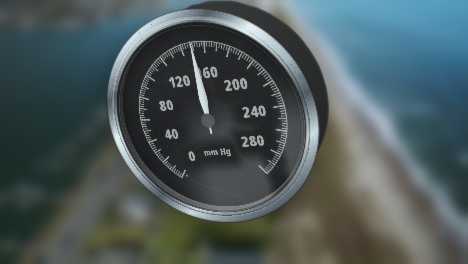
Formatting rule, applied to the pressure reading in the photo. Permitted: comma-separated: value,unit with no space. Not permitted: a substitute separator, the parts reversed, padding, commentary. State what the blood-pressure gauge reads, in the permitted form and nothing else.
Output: 150,mmHg
